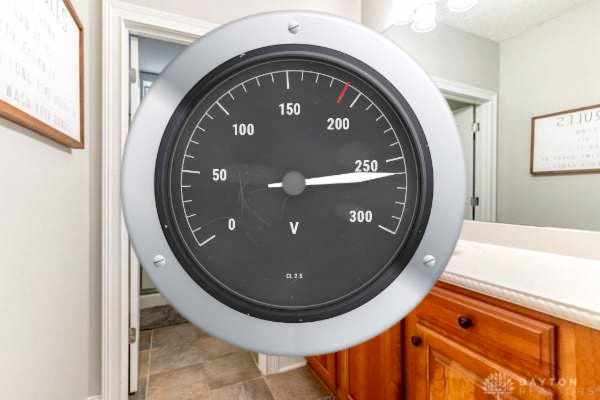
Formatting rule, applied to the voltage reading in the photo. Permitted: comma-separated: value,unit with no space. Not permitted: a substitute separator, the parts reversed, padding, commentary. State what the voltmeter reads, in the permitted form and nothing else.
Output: 260,V
